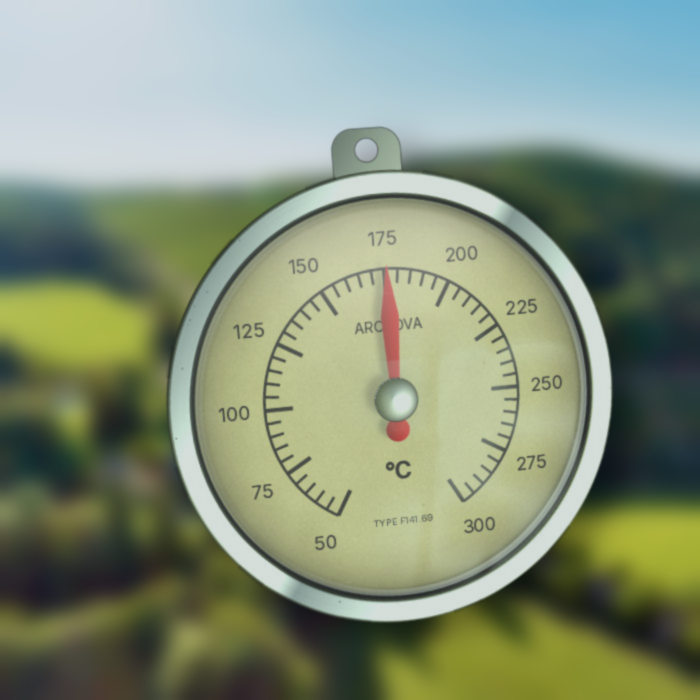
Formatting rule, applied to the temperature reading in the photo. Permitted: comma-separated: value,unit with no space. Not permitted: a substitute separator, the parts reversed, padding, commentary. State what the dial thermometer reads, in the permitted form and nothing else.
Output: 175,°C
